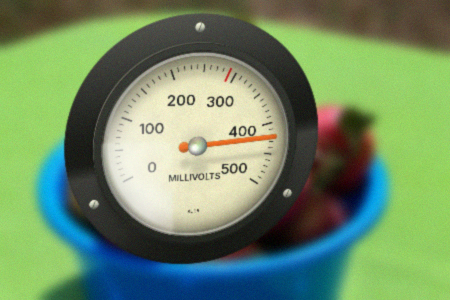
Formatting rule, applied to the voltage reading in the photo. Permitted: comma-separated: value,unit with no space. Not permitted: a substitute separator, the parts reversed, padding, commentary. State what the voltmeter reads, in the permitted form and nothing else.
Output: 420,mV
